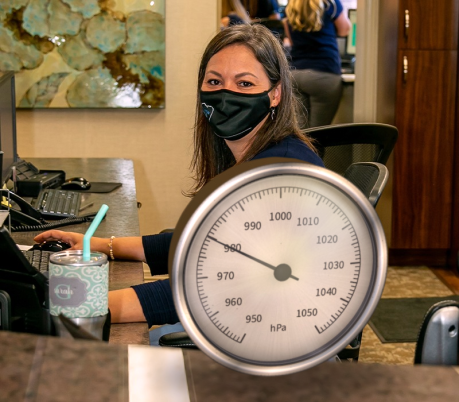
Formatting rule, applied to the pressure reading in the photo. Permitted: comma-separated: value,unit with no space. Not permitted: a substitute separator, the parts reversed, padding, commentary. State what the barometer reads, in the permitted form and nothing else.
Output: 980,hPa
